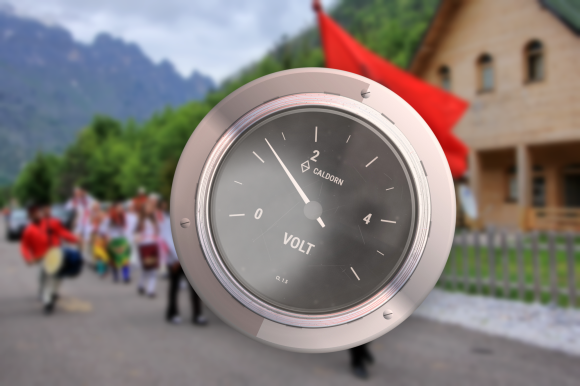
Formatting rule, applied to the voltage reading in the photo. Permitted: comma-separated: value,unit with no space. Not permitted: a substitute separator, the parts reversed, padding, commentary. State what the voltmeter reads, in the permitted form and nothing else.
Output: 1.25,V
